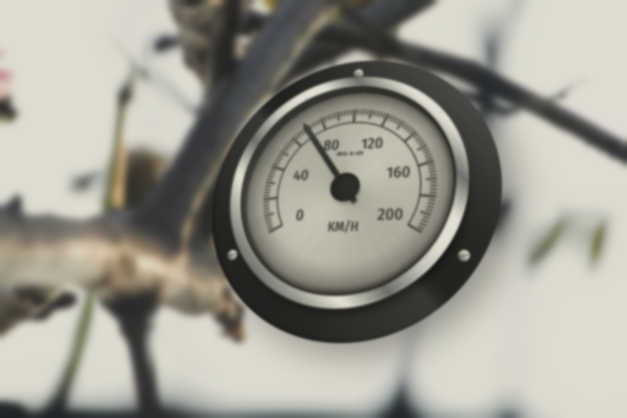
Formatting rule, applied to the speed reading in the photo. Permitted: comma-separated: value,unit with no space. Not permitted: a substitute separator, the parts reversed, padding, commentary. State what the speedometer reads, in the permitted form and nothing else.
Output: 70,km/h
